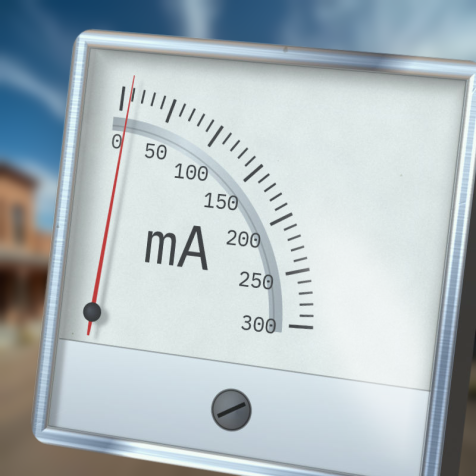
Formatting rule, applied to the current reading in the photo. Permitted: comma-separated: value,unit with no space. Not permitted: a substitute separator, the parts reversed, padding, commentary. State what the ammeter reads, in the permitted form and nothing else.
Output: 10,mA
